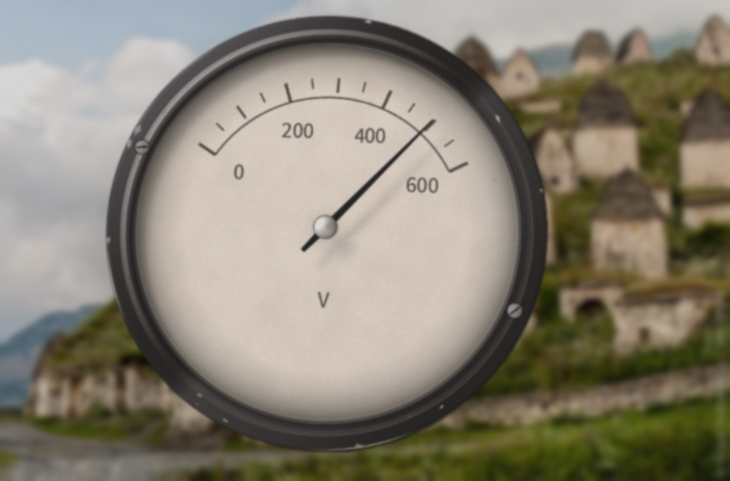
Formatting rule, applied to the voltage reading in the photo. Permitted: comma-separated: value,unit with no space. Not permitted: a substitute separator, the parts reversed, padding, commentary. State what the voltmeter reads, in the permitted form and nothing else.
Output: 500,V
